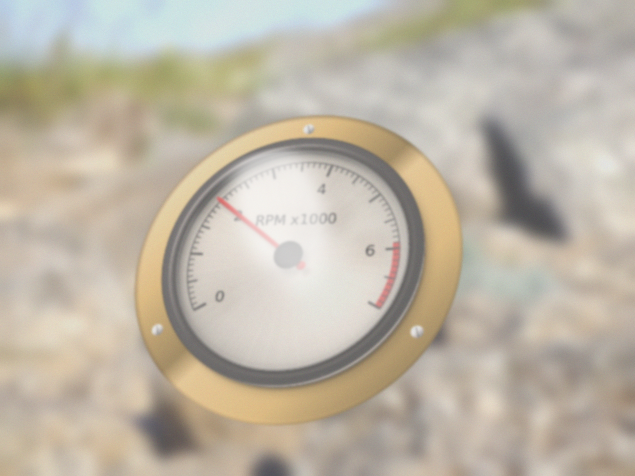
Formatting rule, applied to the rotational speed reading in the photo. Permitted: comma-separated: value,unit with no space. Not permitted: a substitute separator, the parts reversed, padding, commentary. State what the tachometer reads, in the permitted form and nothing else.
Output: 2000,rpm
